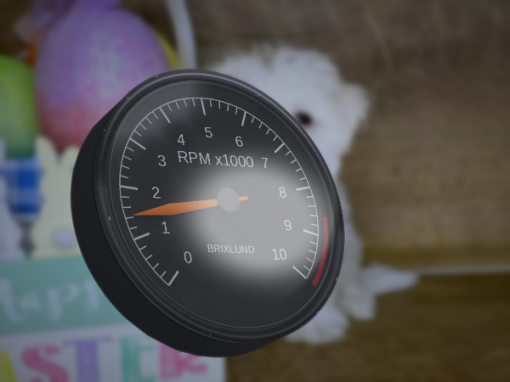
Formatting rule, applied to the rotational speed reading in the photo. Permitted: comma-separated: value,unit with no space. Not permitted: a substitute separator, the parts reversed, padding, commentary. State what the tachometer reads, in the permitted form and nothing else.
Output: 1400,rpm
